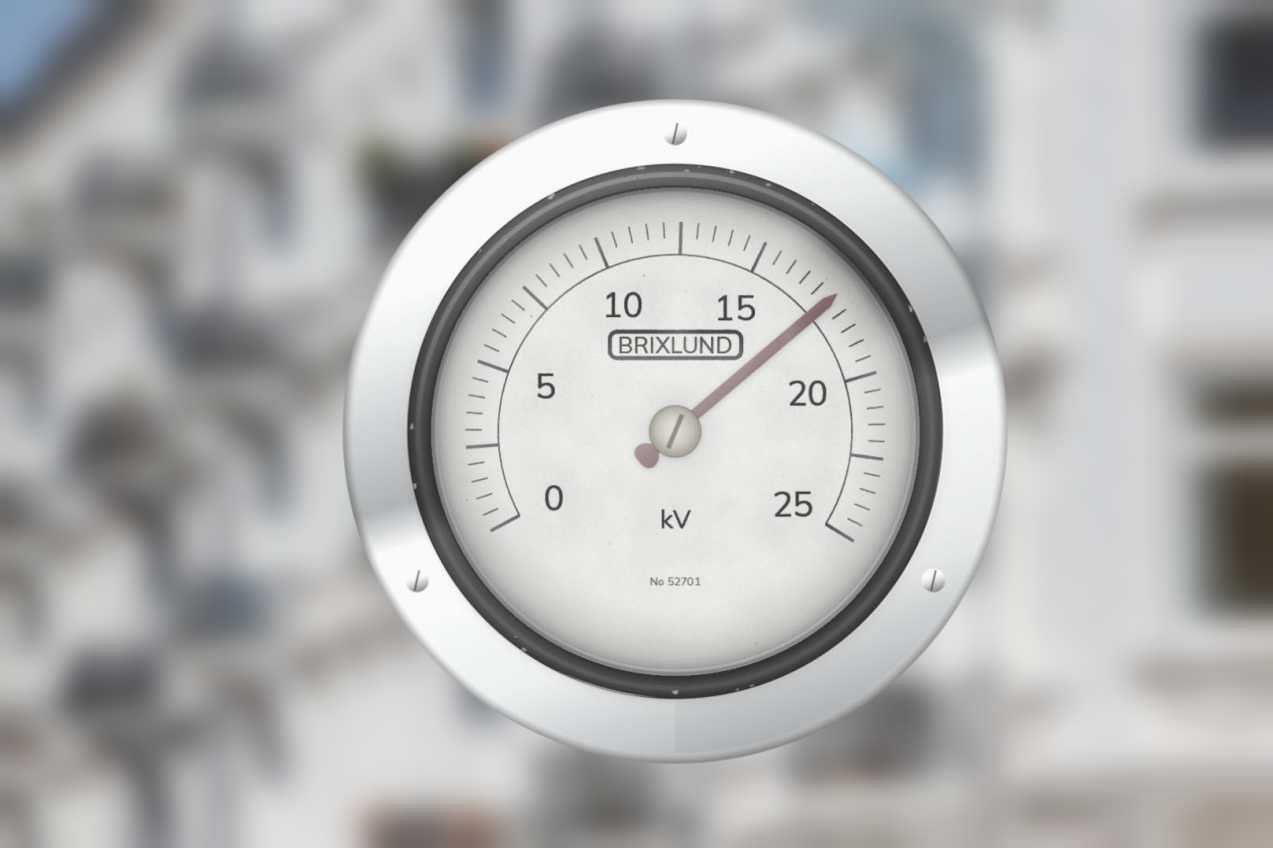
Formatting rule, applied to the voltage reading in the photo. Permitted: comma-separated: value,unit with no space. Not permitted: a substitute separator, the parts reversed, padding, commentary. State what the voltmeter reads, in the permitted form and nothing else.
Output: 17.5,kV
